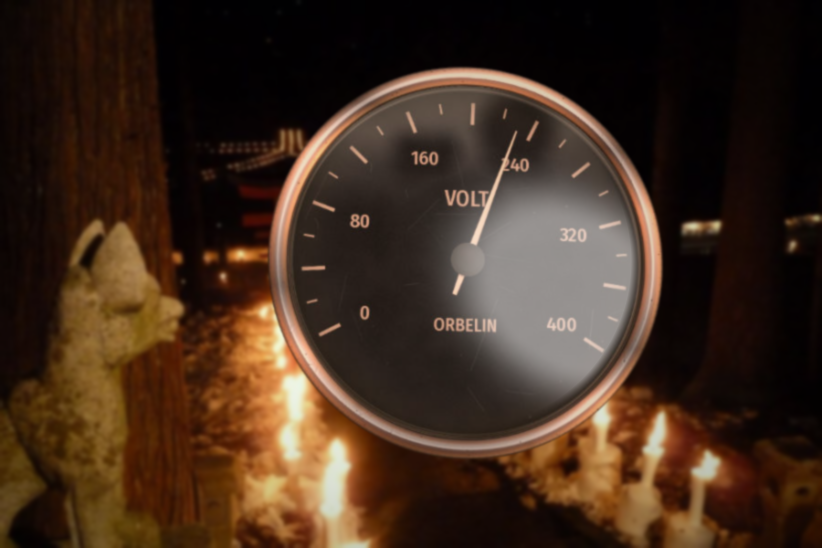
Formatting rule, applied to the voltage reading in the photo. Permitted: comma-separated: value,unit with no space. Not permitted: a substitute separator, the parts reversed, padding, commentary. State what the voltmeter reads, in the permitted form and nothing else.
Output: 230,V
